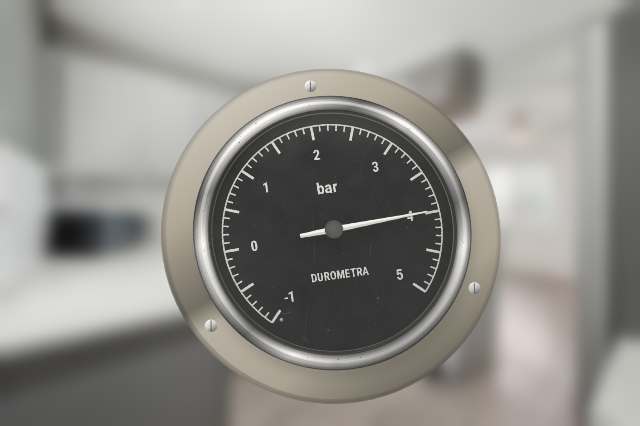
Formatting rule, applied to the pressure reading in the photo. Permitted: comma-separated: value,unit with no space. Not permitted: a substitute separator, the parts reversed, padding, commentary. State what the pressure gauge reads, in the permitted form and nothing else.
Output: 4,bar
